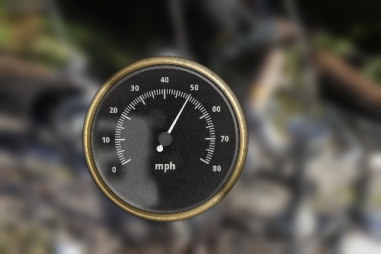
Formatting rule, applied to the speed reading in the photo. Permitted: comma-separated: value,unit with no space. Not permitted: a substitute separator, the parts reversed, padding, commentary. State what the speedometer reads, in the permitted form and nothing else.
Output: 50,mph
